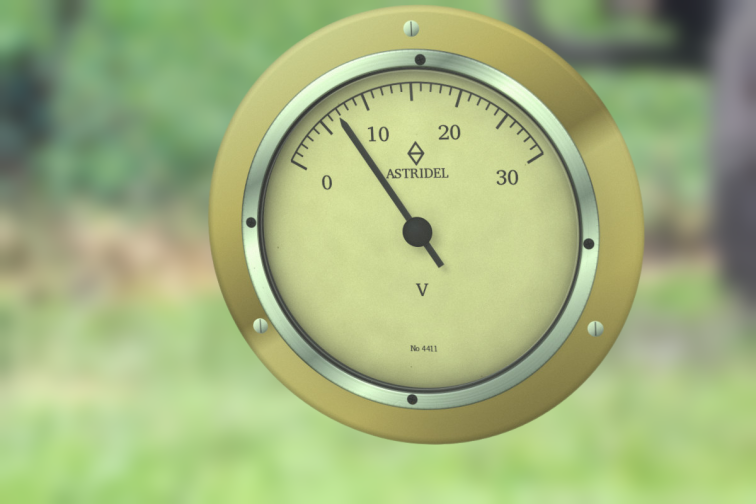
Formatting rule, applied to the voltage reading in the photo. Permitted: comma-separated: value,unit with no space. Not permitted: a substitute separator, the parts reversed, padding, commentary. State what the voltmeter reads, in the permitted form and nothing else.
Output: 7,V
